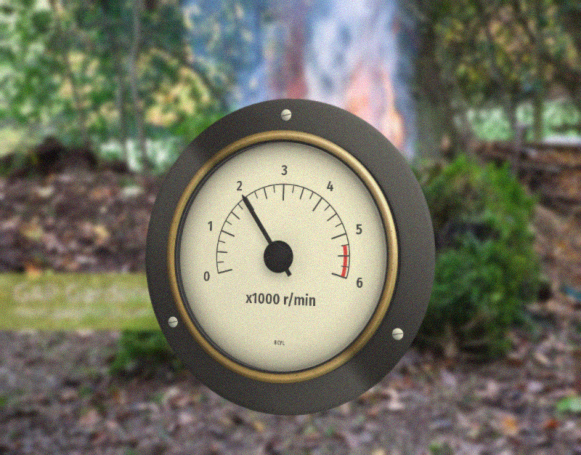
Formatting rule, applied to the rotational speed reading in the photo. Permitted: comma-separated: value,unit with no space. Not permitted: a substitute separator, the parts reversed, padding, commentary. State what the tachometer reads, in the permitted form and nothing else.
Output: 2000,rpm
